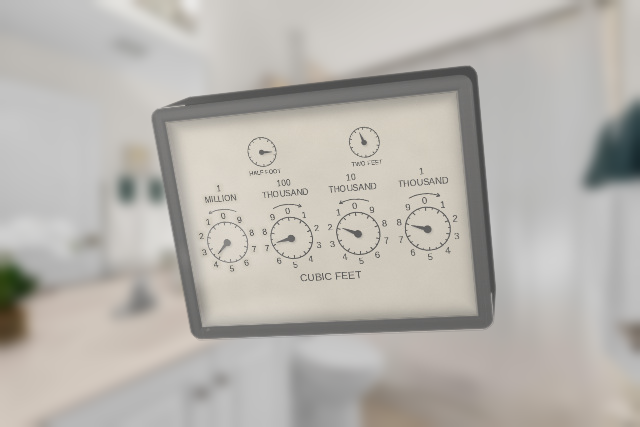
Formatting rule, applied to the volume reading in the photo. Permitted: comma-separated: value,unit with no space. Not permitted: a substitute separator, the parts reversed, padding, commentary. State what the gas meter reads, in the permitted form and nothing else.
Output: 371800,ft³
